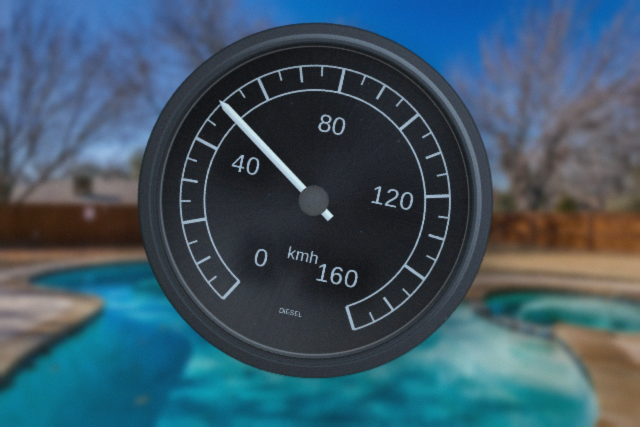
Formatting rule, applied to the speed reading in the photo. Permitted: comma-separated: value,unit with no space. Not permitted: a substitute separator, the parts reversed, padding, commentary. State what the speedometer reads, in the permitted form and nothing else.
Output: 50,km/h
